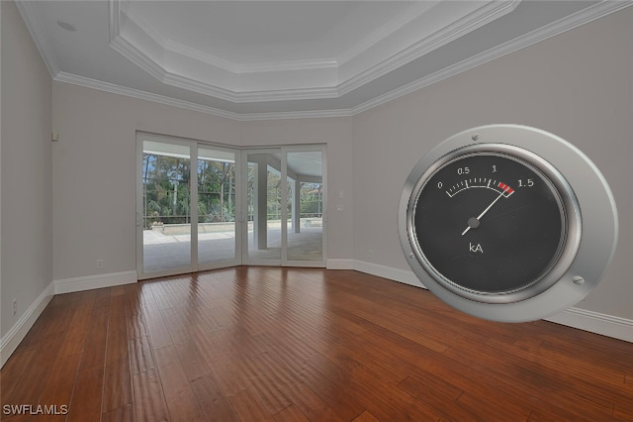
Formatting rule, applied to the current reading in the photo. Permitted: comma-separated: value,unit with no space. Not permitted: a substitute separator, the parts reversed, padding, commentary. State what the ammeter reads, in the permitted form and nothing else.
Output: 1.4,kA
